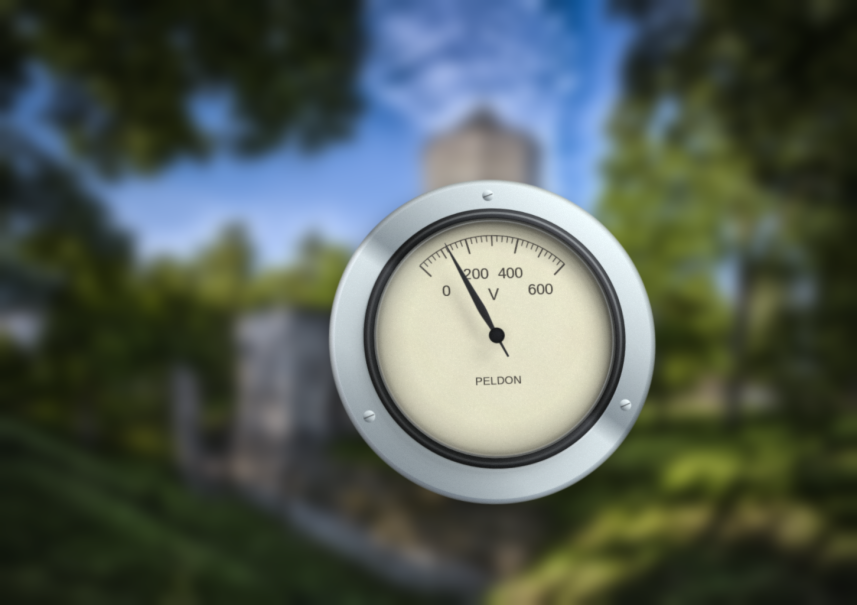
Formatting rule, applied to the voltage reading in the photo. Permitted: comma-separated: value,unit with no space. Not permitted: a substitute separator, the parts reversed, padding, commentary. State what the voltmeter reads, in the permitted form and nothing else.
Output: 120,V
